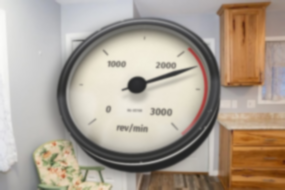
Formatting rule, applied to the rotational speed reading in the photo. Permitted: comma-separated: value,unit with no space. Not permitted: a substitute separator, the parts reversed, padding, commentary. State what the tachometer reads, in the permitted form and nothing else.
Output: 2250,rpm
